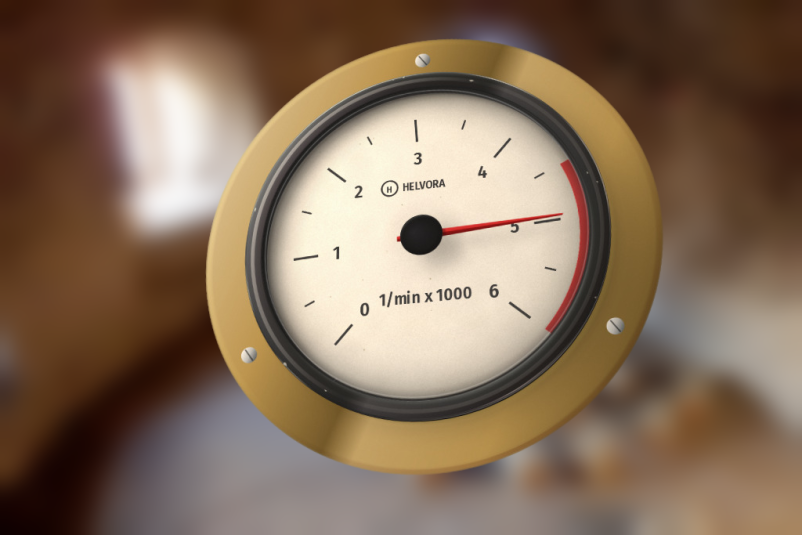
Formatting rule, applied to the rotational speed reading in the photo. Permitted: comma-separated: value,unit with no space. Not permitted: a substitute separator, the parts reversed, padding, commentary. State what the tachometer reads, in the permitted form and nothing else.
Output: 5000,rpm
